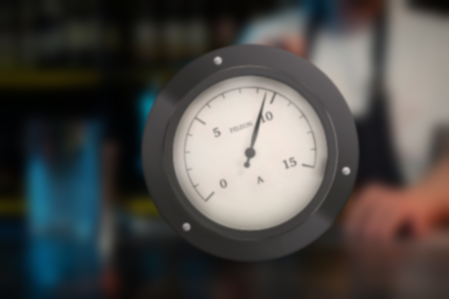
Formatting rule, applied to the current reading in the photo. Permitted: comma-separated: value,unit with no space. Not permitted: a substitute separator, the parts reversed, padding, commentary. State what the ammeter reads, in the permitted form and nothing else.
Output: 9.5,A
